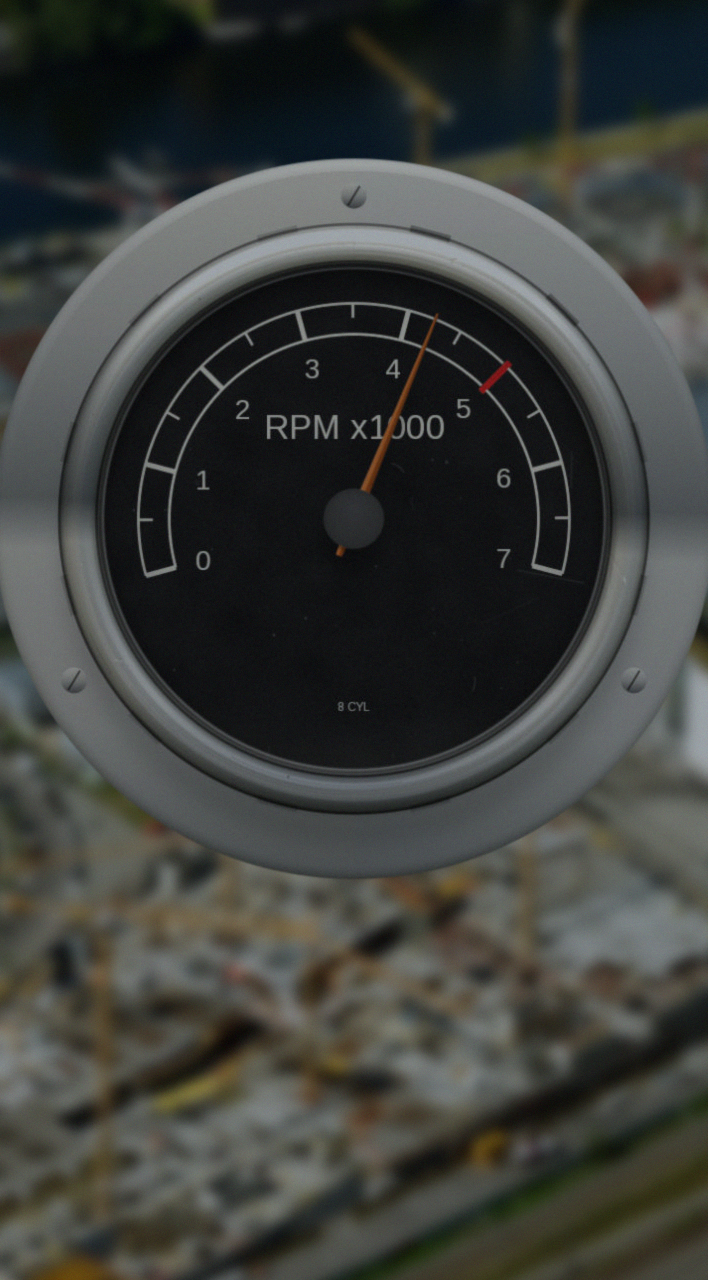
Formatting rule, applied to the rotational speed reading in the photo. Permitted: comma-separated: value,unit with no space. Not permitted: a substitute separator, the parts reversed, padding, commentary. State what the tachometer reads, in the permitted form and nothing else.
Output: 4250,rpm
